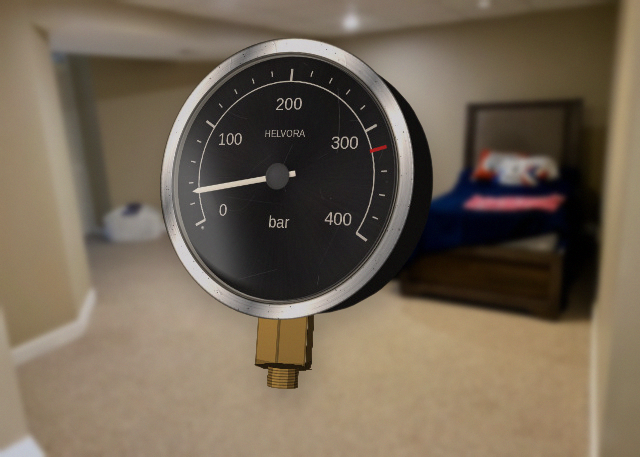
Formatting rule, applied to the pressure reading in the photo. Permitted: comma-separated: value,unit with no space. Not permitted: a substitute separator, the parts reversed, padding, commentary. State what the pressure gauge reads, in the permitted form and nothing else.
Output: 30,bar
